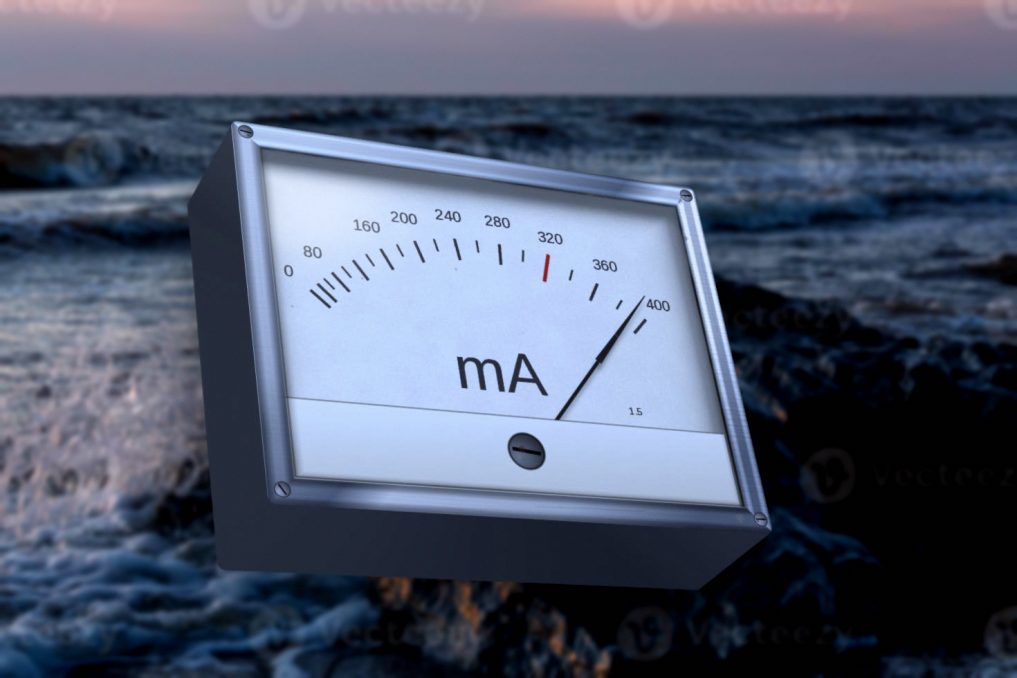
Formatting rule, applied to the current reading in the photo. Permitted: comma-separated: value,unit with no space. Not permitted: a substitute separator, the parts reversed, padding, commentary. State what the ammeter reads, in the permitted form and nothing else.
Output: 390,mA
